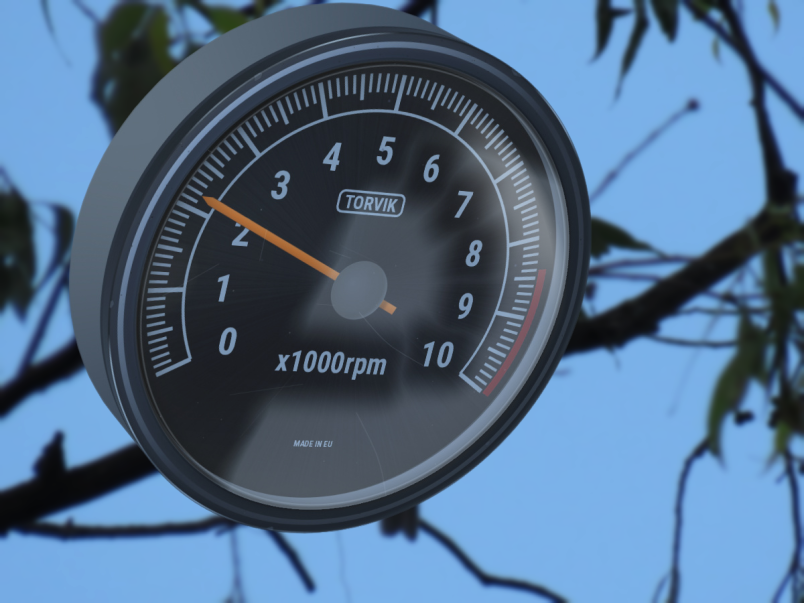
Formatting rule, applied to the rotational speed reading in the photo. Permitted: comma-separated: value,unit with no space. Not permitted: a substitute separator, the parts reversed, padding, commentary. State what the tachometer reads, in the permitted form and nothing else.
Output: 2200,rpm
